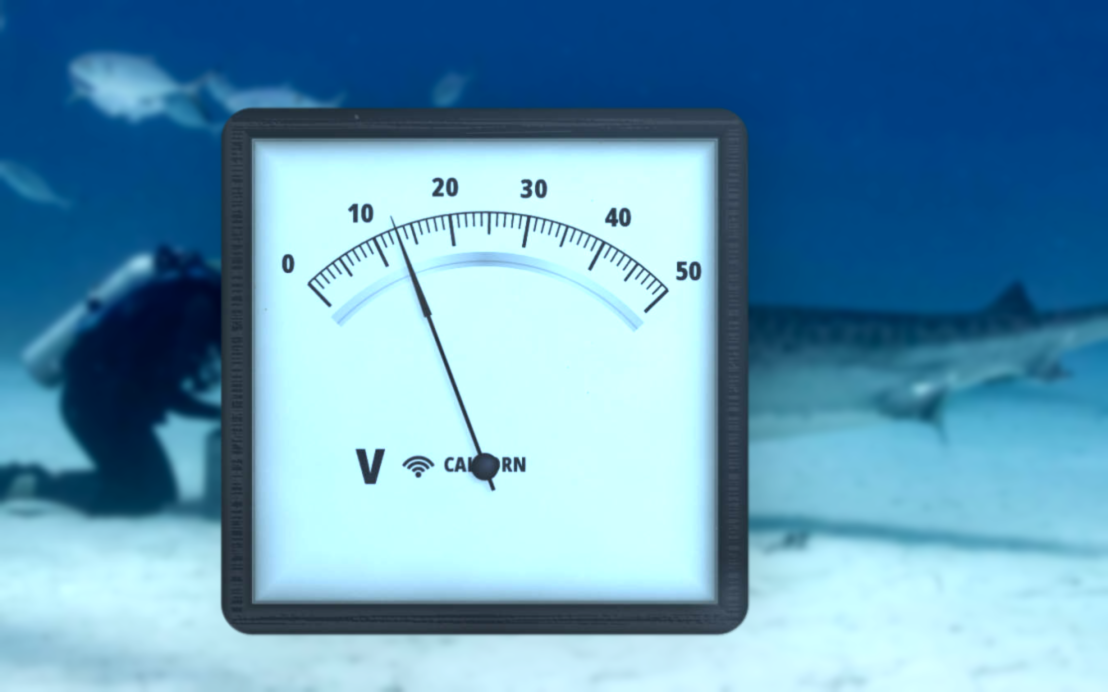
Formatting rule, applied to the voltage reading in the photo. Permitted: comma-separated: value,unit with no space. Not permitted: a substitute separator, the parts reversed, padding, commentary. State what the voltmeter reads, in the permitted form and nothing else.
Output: 13,V
